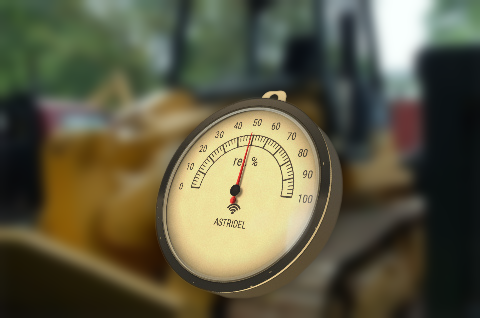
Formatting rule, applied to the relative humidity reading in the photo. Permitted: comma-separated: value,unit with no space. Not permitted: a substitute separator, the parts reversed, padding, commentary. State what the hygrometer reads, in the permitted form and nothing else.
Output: 50,%
